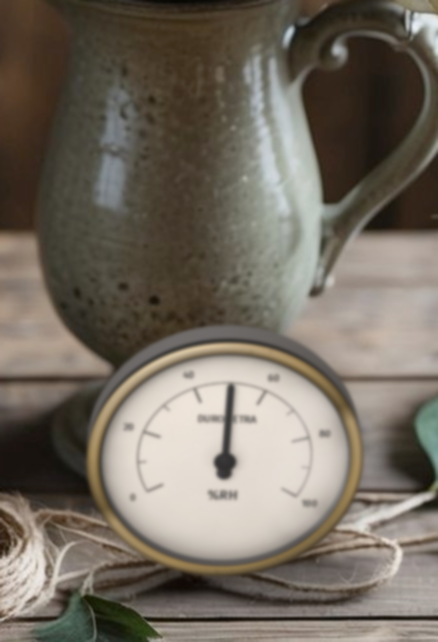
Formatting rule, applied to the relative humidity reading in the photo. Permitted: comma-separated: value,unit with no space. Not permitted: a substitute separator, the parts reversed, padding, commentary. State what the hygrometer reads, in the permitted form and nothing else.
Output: 50,%
